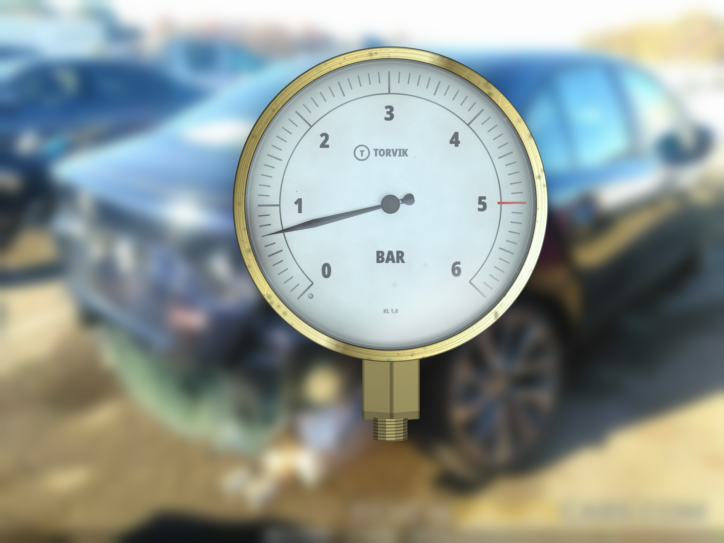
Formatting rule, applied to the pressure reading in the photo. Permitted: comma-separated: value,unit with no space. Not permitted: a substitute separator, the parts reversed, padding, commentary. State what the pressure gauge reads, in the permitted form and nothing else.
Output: 0.7,bar
